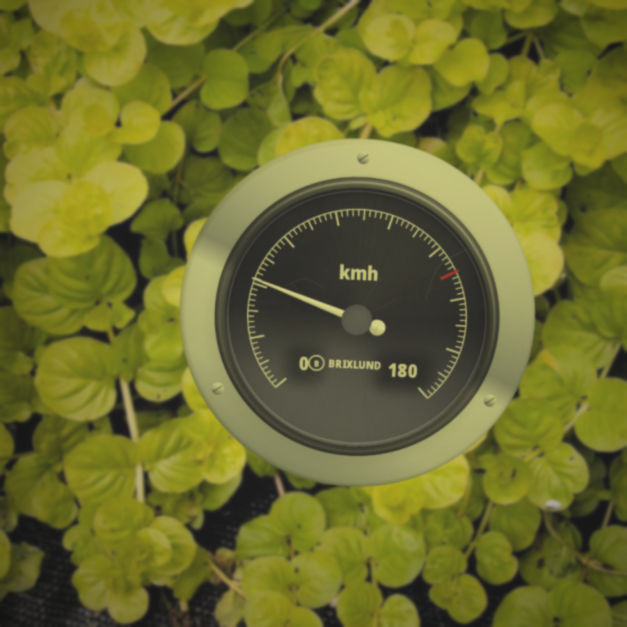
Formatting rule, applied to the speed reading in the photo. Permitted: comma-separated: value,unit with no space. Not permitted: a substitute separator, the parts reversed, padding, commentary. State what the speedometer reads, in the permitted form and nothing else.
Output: 42,km/h
